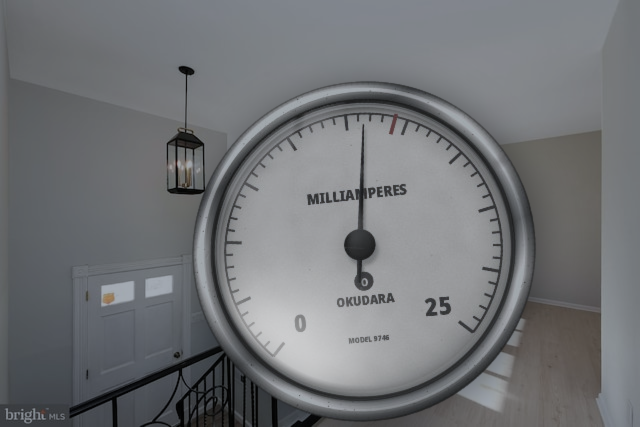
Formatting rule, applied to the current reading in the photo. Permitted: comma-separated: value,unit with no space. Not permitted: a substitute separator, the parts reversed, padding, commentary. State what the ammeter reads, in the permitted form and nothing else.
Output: 13.25,mA
